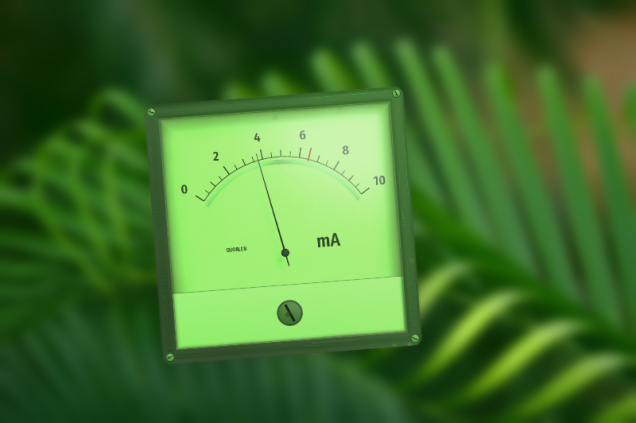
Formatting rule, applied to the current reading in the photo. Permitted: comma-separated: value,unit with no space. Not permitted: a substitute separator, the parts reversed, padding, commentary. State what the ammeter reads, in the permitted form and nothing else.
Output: 3.75,mA
